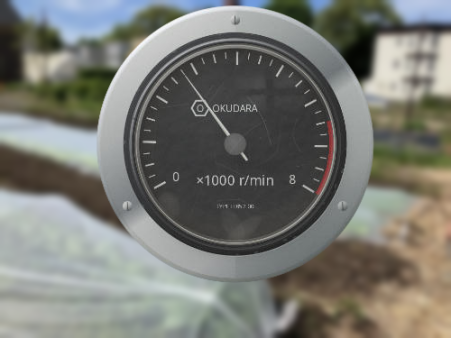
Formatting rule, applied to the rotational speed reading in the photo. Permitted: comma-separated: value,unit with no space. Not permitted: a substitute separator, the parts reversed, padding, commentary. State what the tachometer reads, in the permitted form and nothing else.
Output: 2750,rpm
